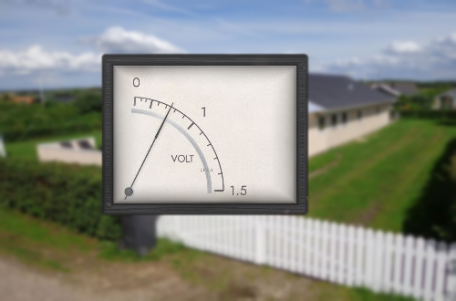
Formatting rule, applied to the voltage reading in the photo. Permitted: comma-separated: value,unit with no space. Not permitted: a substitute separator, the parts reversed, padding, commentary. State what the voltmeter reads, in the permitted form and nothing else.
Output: 0.75,V
